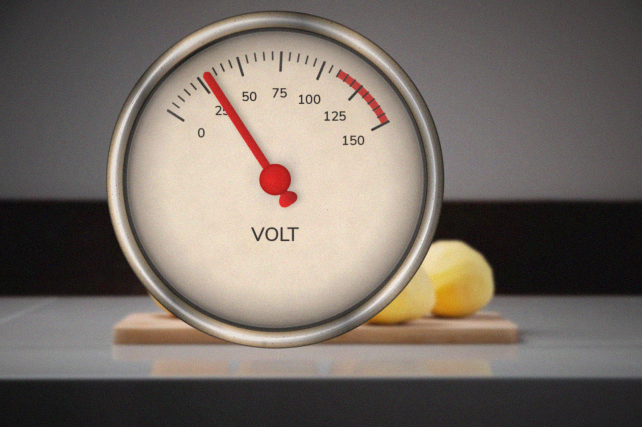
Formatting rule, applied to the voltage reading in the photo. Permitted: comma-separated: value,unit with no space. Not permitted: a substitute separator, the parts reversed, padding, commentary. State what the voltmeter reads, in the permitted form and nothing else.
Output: 30,V
